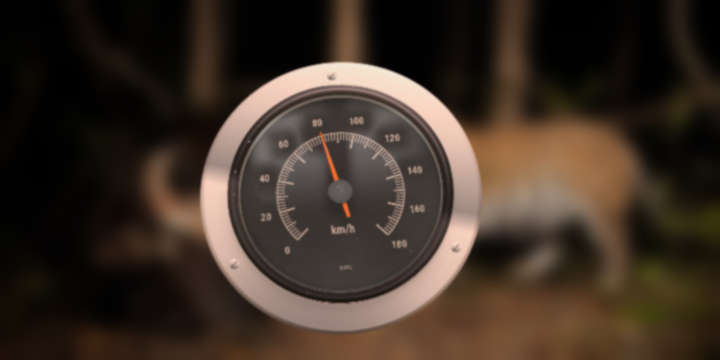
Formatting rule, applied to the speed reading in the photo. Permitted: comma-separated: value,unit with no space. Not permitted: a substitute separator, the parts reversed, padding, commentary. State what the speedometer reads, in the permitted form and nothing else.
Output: 80,km/h
